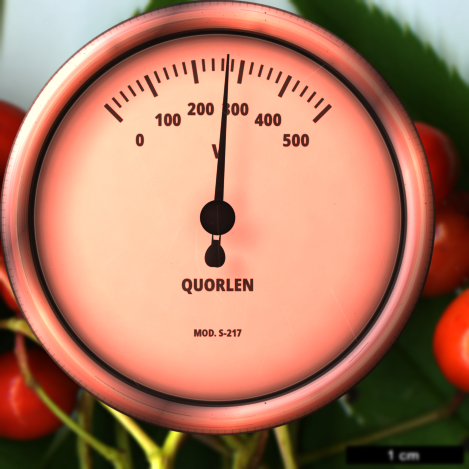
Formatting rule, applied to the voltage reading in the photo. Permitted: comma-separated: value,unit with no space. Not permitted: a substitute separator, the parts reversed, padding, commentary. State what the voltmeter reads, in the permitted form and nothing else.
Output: 270,V
